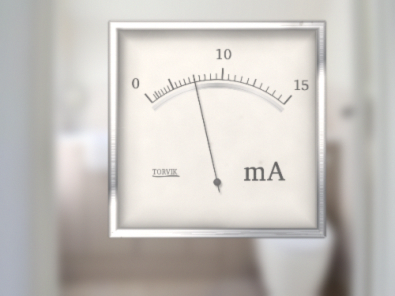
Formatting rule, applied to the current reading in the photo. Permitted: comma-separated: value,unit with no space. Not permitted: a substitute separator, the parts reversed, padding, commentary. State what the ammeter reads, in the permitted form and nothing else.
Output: 7.5,mA
